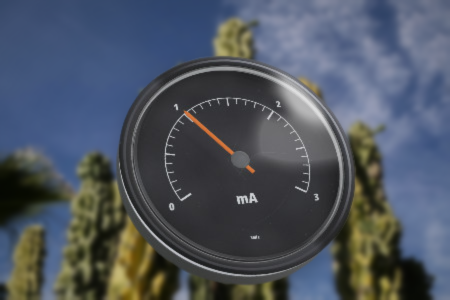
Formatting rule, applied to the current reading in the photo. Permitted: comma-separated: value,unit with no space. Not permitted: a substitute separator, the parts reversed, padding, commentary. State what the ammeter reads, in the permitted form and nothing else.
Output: 1,mA
